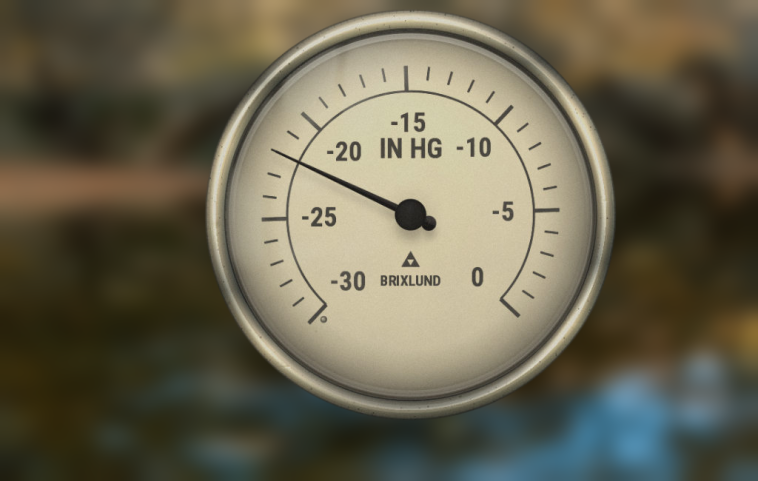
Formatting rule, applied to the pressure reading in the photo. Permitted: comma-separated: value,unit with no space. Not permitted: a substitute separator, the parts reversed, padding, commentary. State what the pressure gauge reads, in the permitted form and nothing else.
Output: -22,inHg
